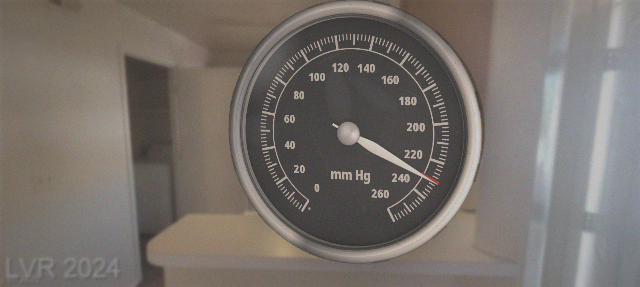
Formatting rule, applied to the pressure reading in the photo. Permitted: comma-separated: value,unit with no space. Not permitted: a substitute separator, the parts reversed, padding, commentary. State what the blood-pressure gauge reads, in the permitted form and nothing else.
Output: 230,mmHg
